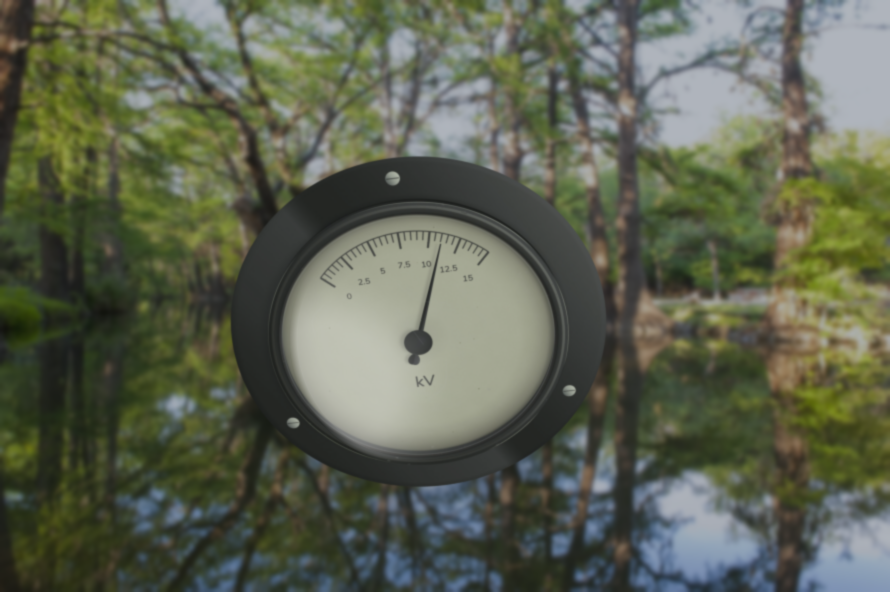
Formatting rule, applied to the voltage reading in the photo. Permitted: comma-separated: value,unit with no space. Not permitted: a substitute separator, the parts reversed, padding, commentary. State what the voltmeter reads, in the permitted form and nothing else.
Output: 11,kV
